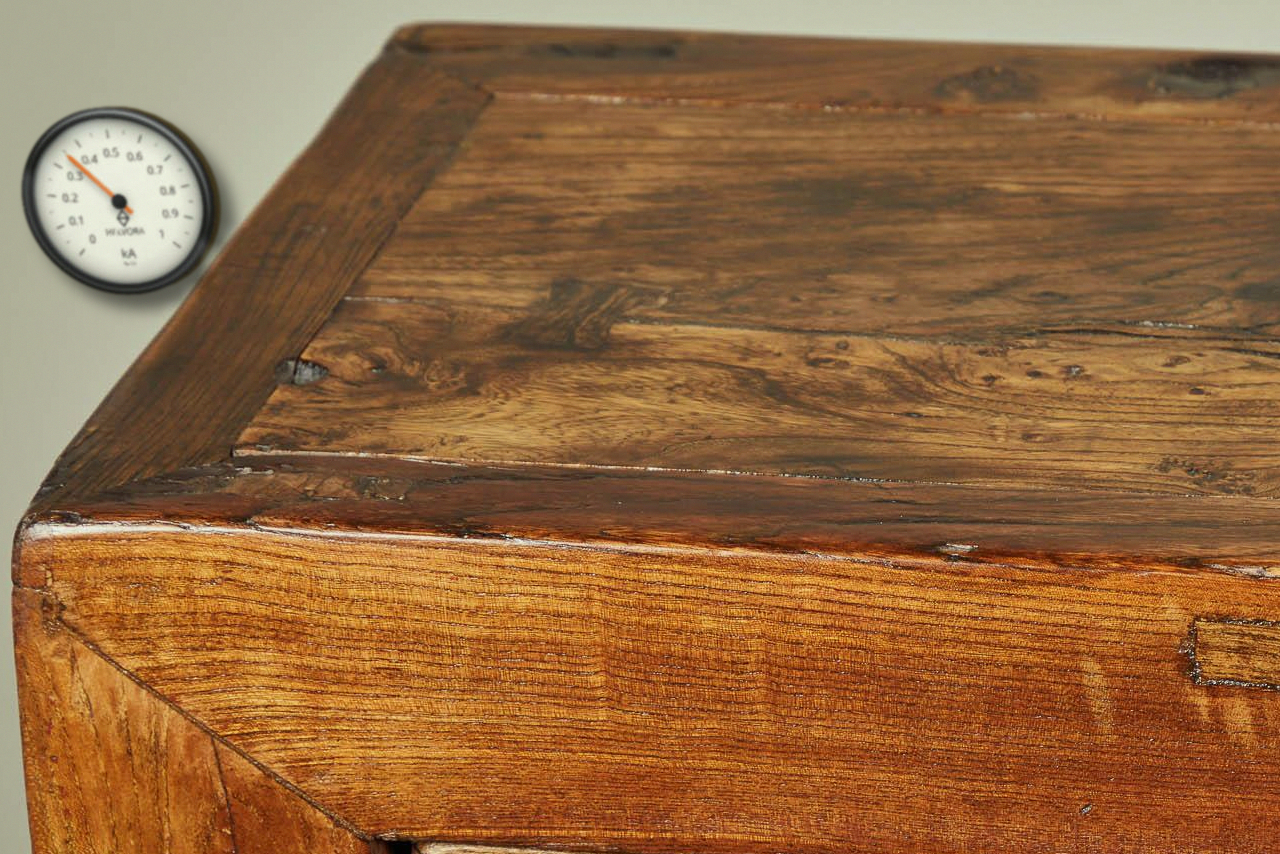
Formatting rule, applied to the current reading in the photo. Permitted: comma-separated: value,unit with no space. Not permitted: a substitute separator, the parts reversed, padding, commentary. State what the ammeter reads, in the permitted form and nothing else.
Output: 0.35,kA
